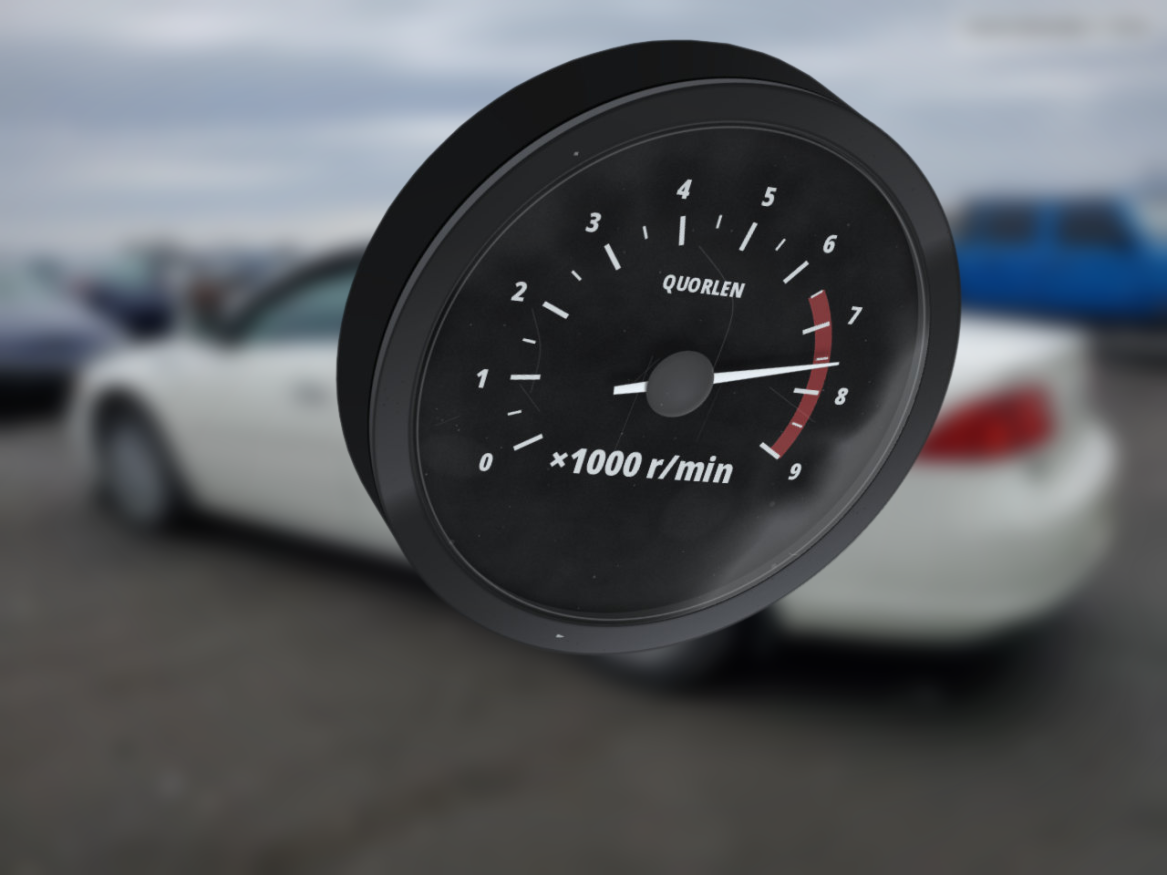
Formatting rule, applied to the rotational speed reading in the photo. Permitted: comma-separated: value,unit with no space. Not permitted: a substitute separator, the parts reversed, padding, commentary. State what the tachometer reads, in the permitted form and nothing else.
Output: 7500,rpm
